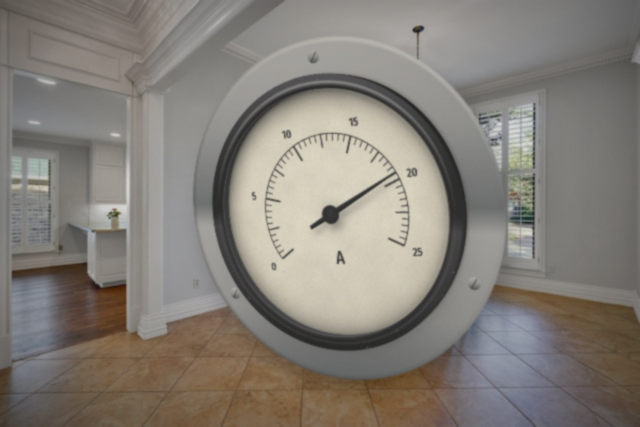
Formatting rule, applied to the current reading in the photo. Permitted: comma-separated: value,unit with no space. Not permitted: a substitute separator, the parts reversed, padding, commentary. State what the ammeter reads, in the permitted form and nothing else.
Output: 19.5,A
